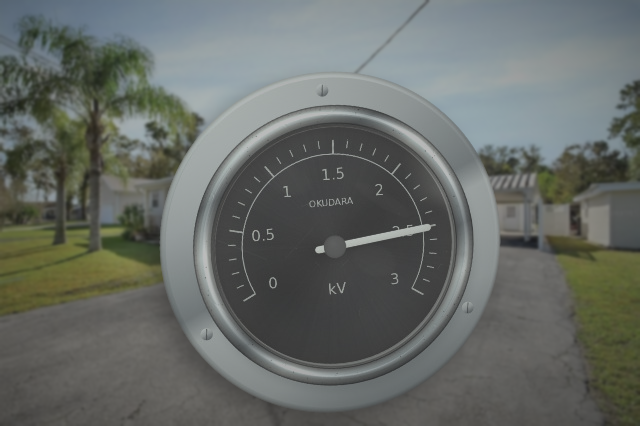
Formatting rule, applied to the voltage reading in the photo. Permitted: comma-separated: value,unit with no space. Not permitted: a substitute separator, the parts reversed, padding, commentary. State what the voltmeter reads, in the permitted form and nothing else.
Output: 2.5,kV
